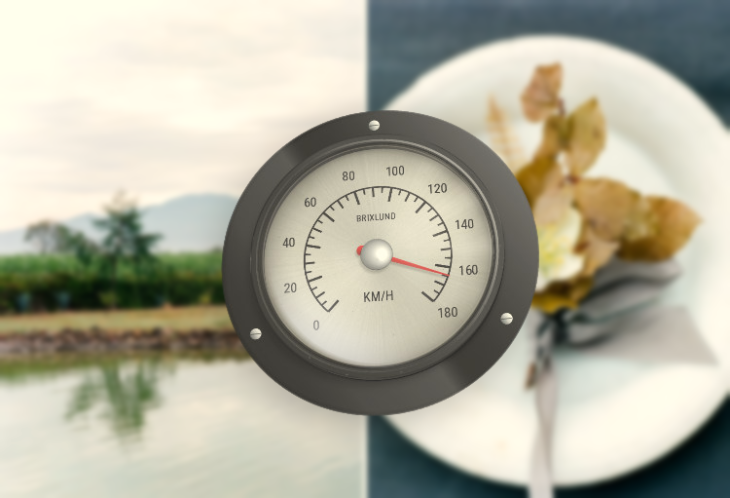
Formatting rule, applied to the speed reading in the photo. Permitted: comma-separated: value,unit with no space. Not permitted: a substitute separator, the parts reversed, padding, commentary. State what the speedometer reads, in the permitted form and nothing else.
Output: 165,km/h
